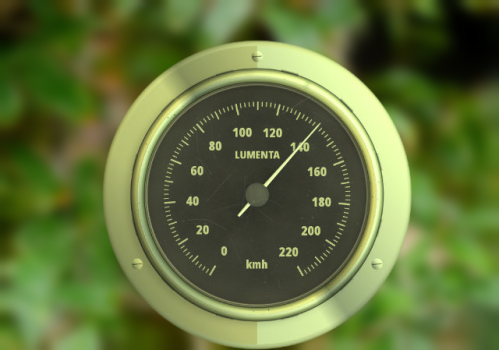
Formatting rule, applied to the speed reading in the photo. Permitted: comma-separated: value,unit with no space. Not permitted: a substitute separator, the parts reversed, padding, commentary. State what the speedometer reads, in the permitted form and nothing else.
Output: 140,km/h
